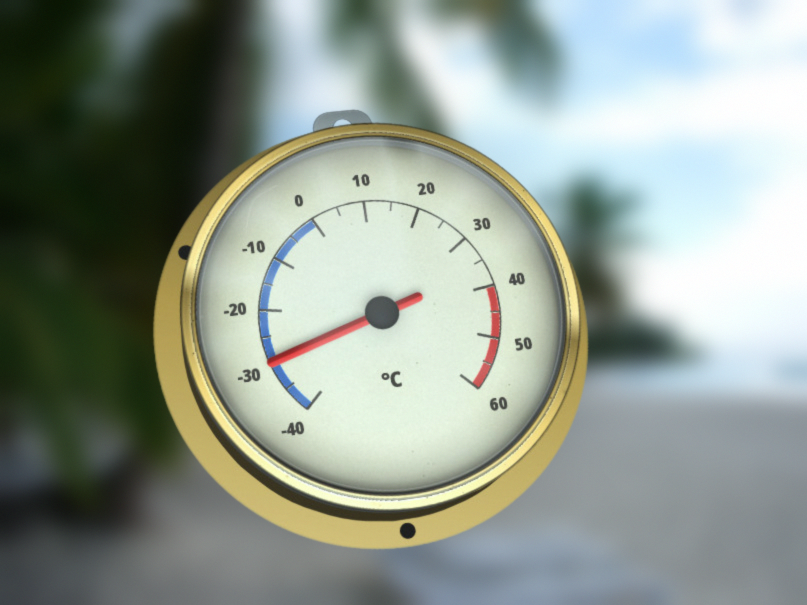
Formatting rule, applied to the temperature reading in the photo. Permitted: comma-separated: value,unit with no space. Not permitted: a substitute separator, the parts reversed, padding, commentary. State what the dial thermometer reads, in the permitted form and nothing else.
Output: -30,°C
